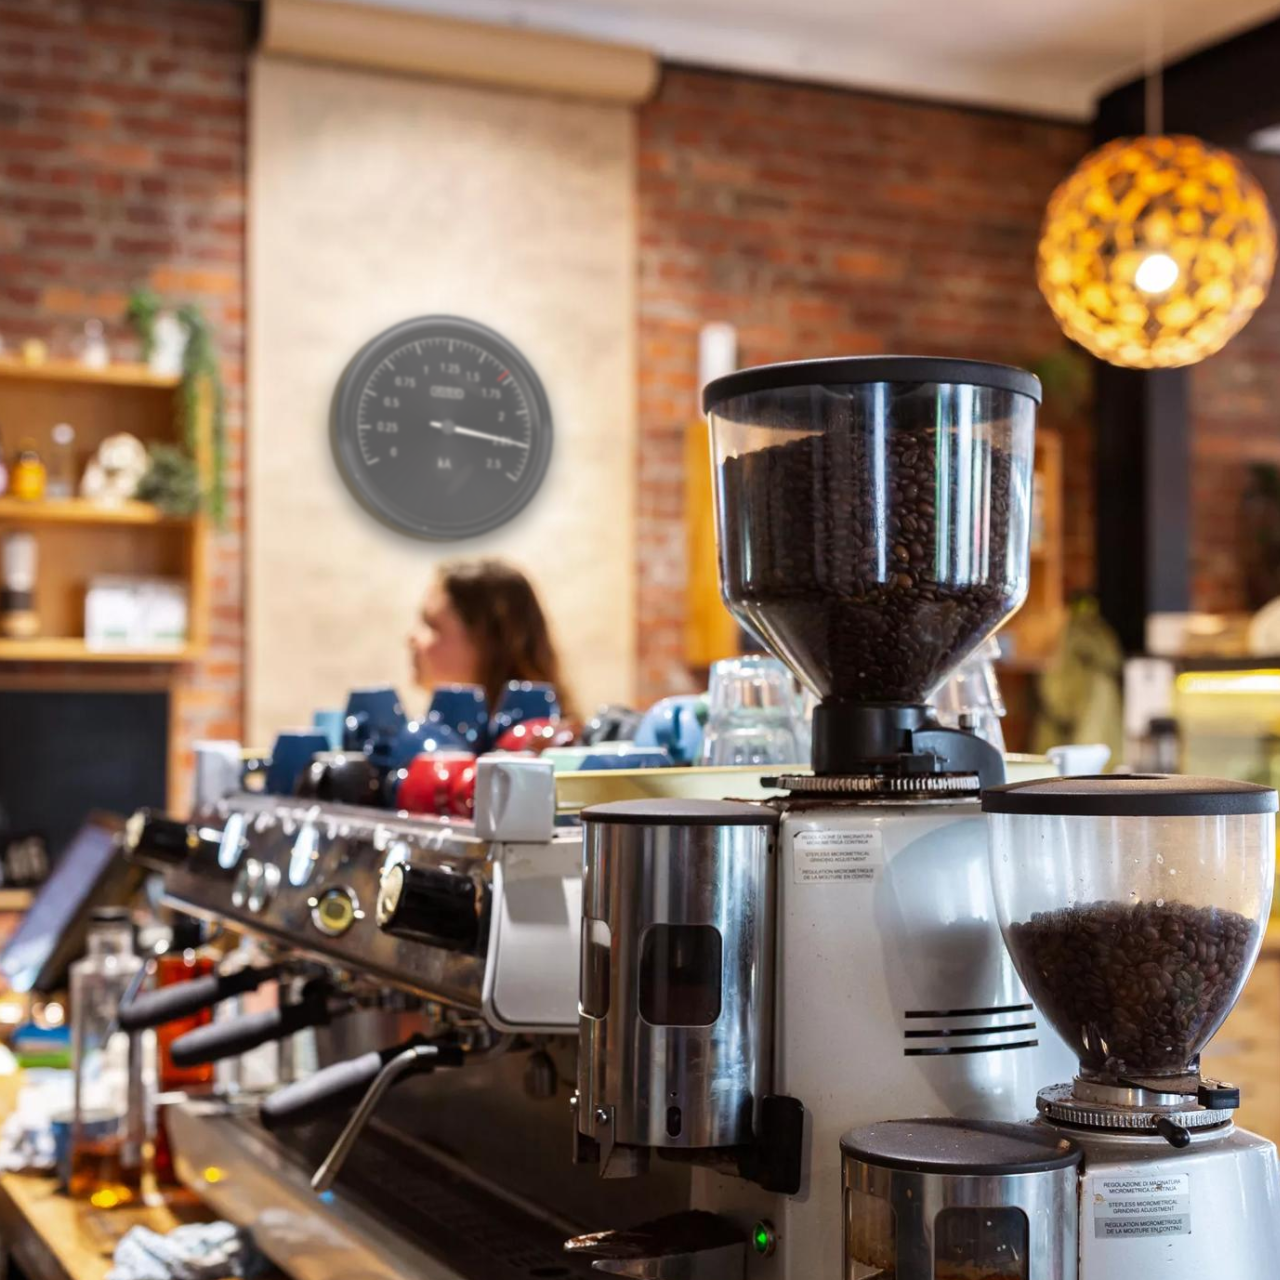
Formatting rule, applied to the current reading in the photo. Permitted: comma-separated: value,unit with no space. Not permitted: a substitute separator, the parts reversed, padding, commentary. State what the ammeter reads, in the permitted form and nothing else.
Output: 2.25,kA
